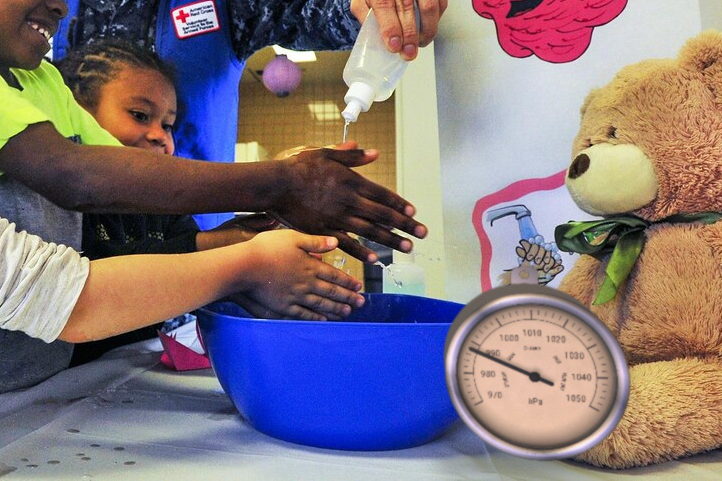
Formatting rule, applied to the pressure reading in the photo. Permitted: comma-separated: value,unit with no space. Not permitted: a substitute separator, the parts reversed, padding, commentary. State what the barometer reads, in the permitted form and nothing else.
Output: 988,hPa
